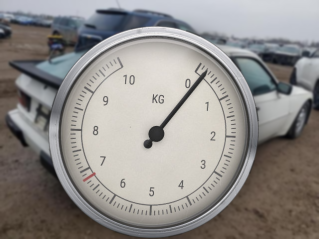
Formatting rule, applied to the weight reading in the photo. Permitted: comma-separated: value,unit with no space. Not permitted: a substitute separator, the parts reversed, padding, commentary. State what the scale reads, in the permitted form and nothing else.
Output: 0.2,kg
